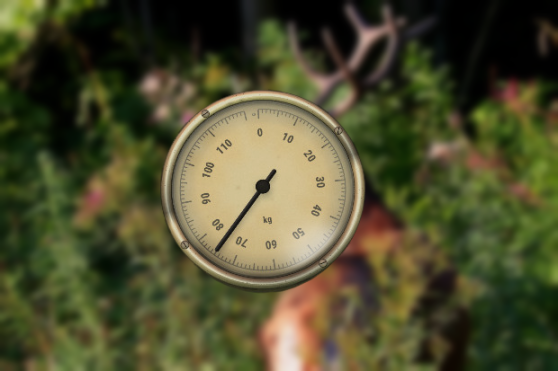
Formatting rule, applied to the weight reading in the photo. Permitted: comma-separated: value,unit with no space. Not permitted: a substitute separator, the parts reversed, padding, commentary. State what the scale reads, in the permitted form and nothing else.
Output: 75,kg
